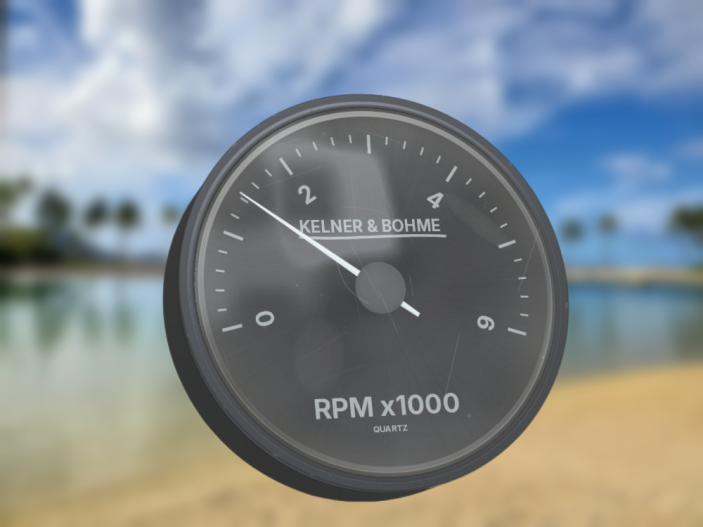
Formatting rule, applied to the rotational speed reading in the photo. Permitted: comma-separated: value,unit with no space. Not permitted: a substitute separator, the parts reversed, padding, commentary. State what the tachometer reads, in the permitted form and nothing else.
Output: 1400,rpm
